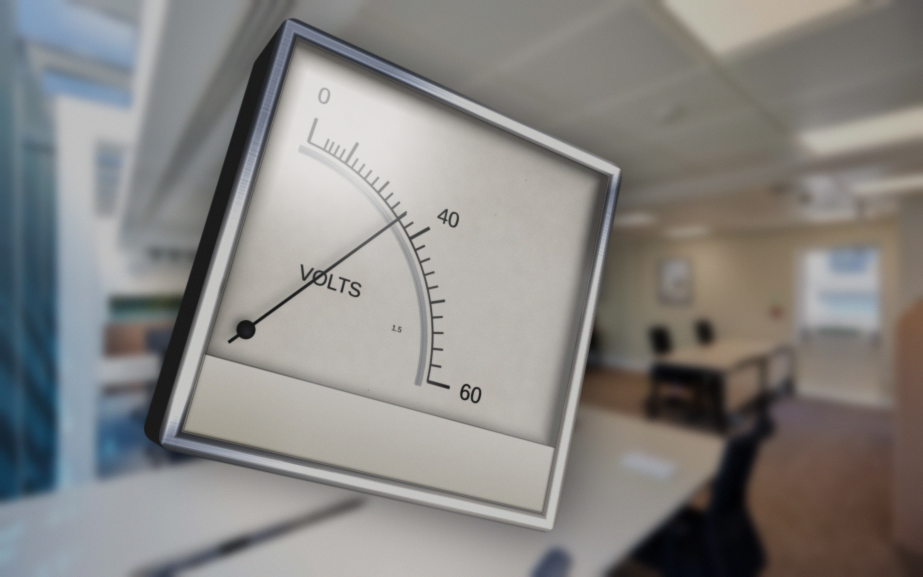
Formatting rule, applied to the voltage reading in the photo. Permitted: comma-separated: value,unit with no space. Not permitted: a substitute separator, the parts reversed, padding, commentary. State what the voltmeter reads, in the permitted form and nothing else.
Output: 36,V
